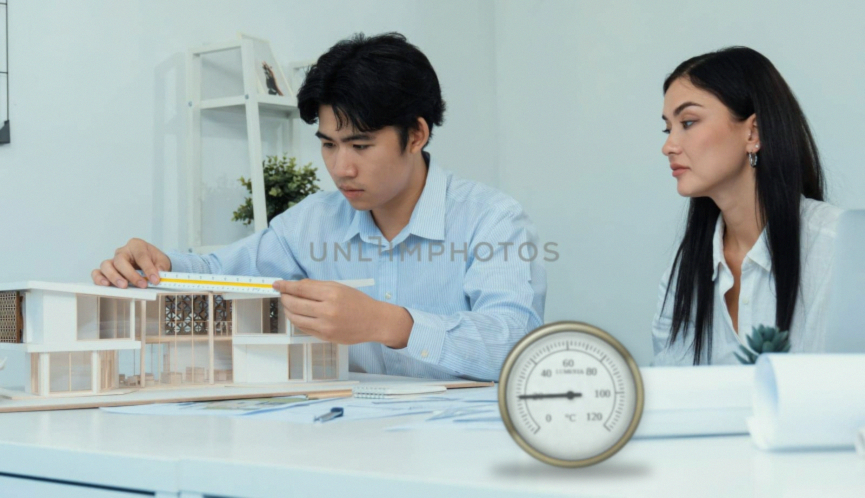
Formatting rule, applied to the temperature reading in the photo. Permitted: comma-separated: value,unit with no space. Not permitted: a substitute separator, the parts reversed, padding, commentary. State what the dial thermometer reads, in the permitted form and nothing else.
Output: 20,°C
